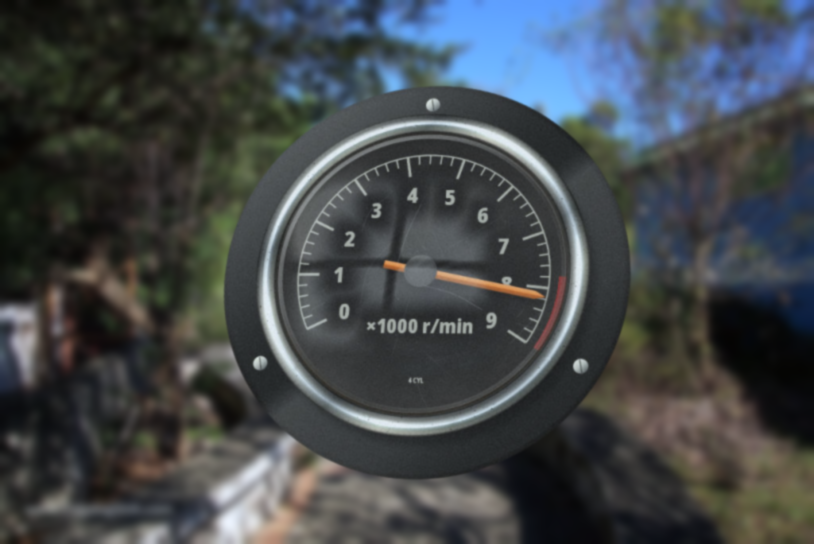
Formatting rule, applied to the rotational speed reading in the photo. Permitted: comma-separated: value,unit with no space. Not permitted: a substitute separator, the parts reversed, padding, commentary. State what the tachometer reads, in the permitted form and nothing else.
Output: 8200,rpm
